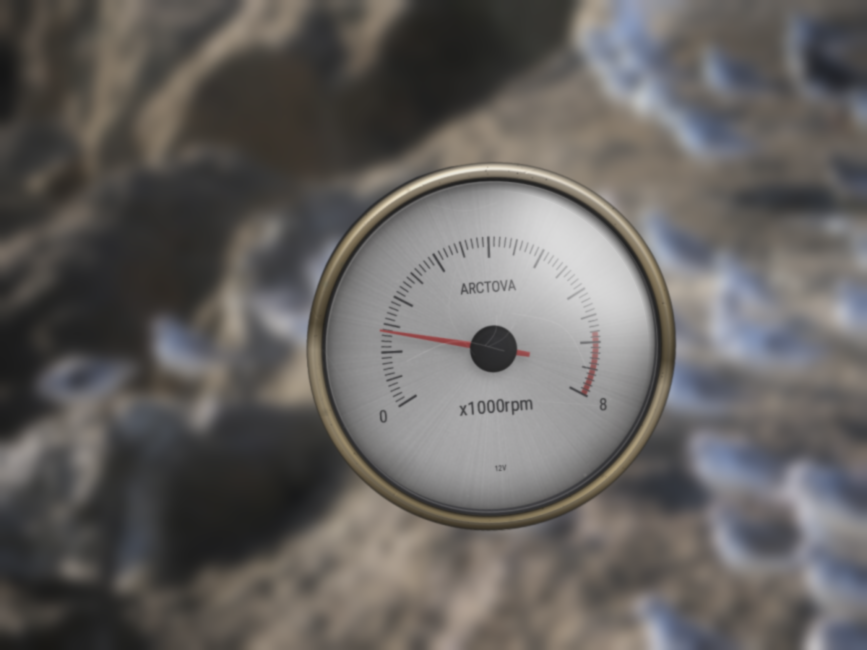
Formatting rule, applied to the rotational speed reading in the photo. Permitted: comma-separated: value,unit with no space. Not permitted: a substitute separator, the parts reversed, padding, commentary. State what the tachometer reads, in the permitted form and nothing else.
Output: 1400,rpm
